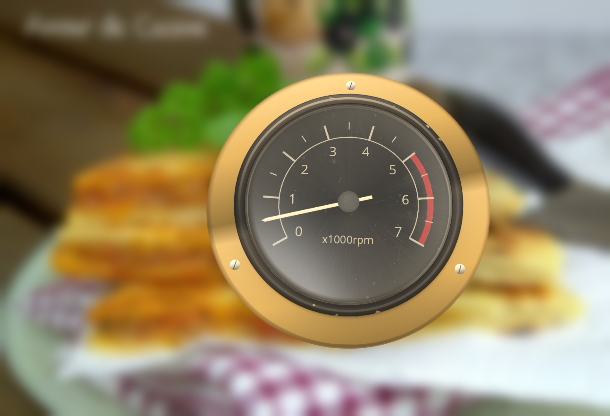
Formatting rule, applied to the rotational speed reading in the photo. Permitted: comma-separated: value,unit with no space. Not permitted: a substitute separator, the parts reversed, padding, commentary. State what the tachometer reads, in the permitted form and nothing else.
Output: 500,rpm
